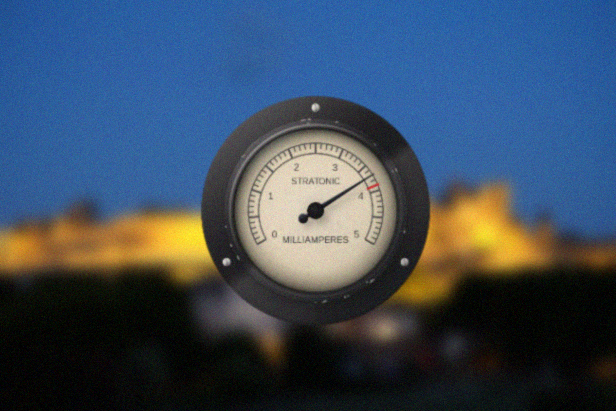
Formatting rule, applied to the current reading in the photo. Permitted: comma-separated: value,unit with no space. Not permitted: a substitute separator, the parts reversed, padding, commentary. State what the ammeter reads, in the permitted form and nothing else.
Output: 3.7,mA
